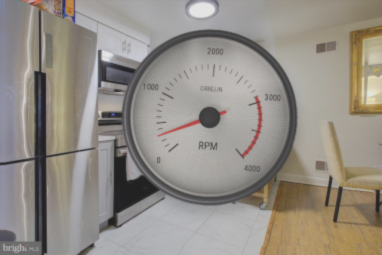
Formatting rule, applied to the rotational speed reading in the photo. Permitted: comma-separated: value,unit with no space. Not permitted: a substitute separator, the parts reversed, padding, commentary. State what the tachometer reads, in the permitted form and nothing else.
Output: 300,rpm
